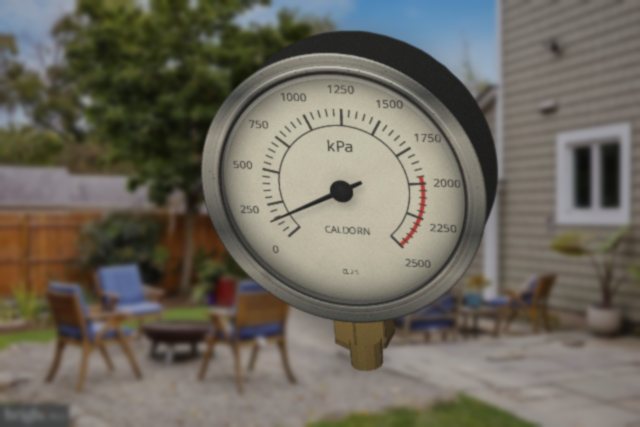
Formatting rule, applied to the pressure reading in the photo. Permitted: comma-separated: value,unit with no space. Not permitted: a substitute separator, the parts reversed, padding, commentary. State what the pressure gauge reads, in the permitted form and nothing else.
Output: 150,kPa
